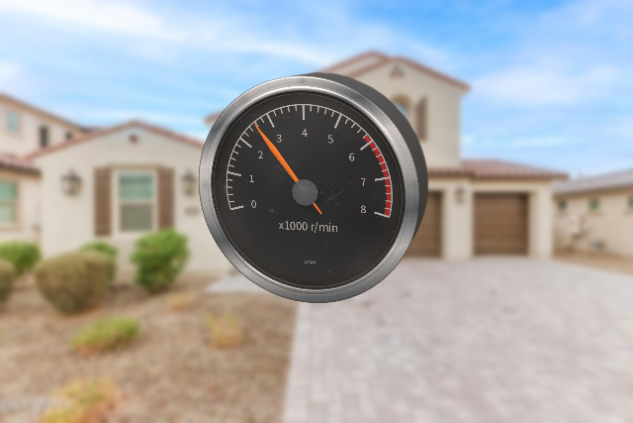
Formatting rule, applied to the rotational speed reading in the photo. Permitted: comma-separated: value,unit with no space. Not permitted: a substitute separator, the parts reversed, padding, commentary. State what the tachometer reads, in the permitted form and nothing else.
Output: 2600,rpm
